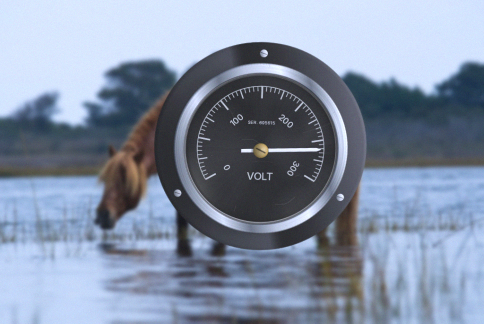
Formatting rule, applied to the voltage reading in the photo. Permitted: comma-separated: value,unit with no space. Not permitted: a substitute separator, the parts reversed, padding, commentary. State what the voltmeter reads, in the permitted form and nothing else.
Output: 260,V
